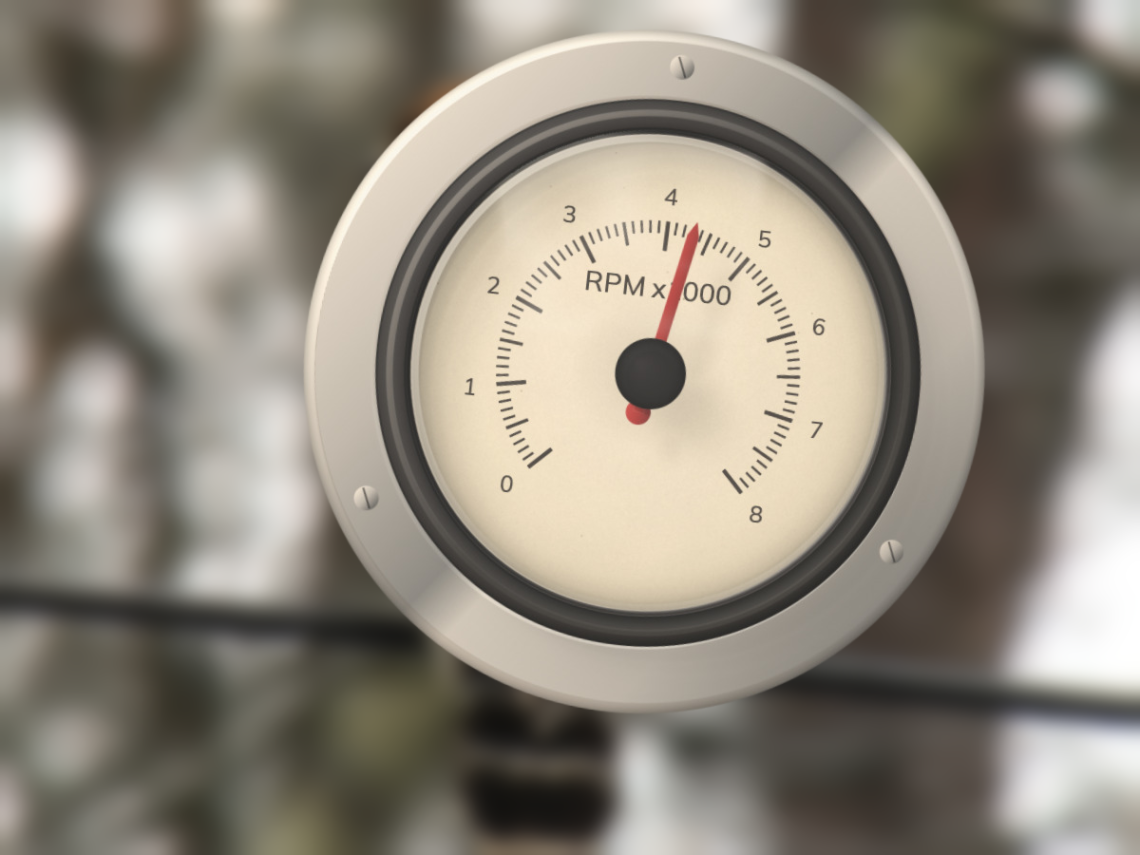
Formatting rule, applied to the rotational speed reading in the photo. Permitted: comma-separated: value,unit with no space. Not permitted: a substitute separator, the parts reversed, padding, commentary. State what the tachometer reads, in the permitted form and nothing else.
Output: 4300,rpm
